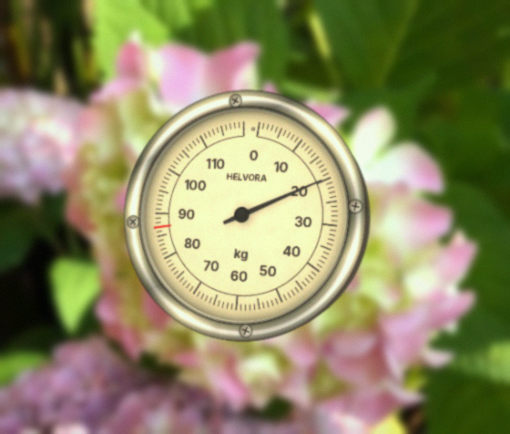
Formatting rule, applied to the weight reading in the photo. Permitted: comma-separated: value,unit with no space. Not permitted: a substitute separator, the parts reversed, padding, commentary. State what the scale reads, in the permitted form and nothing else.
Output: 20,kg
